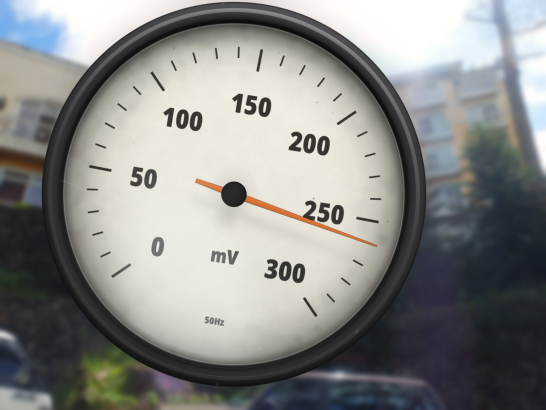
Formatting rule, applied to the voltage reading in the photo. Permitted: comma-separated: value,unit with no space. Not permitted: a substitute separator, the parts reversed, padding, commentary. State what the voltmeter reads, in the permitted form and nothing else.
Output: 260,mV
